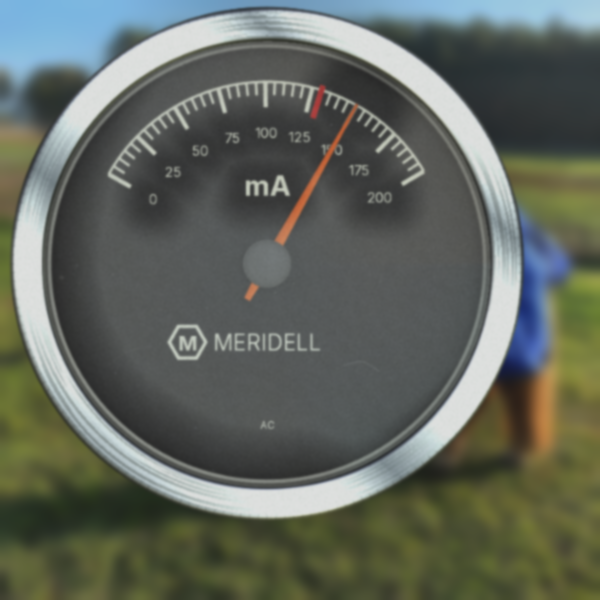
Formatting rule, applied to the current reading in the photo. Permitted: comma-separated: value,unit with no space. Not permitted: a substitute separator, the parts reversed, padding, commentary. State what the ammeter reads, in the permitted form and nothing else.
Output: 150,mA
